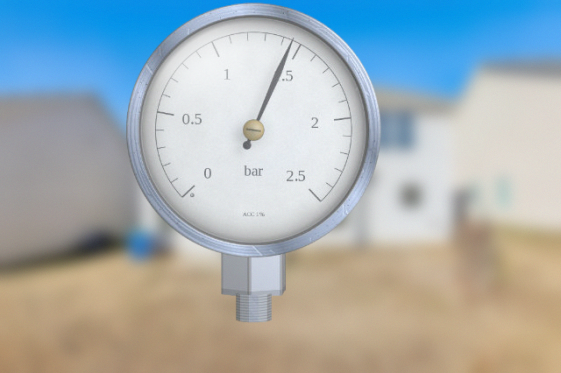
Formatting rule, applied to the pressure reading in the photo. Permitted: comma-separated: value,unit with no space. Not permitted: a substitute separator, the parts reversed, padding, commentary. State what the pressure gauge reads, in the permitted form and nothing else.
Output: 1.45,bar
